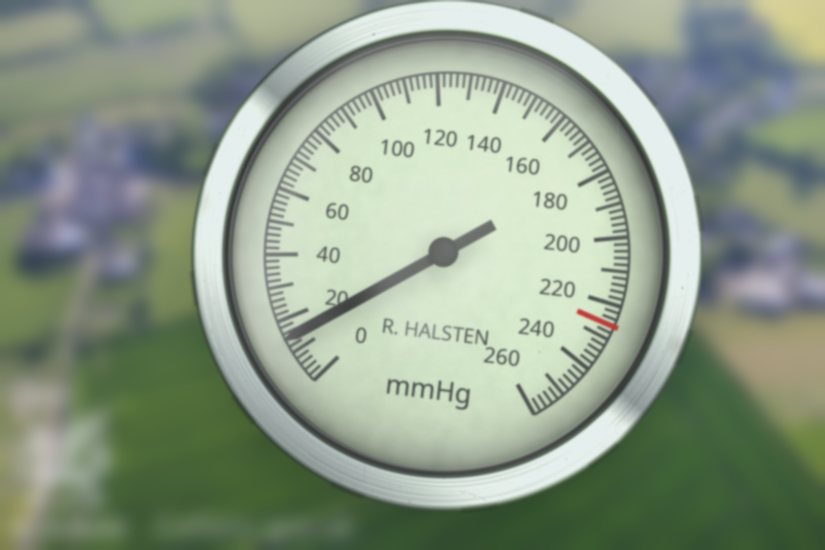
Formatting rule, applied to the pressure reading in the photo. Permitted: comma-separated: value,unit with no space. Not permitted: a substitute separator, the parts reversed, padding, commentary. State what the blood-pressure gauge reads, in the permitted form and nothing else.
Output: 14,mmHg
